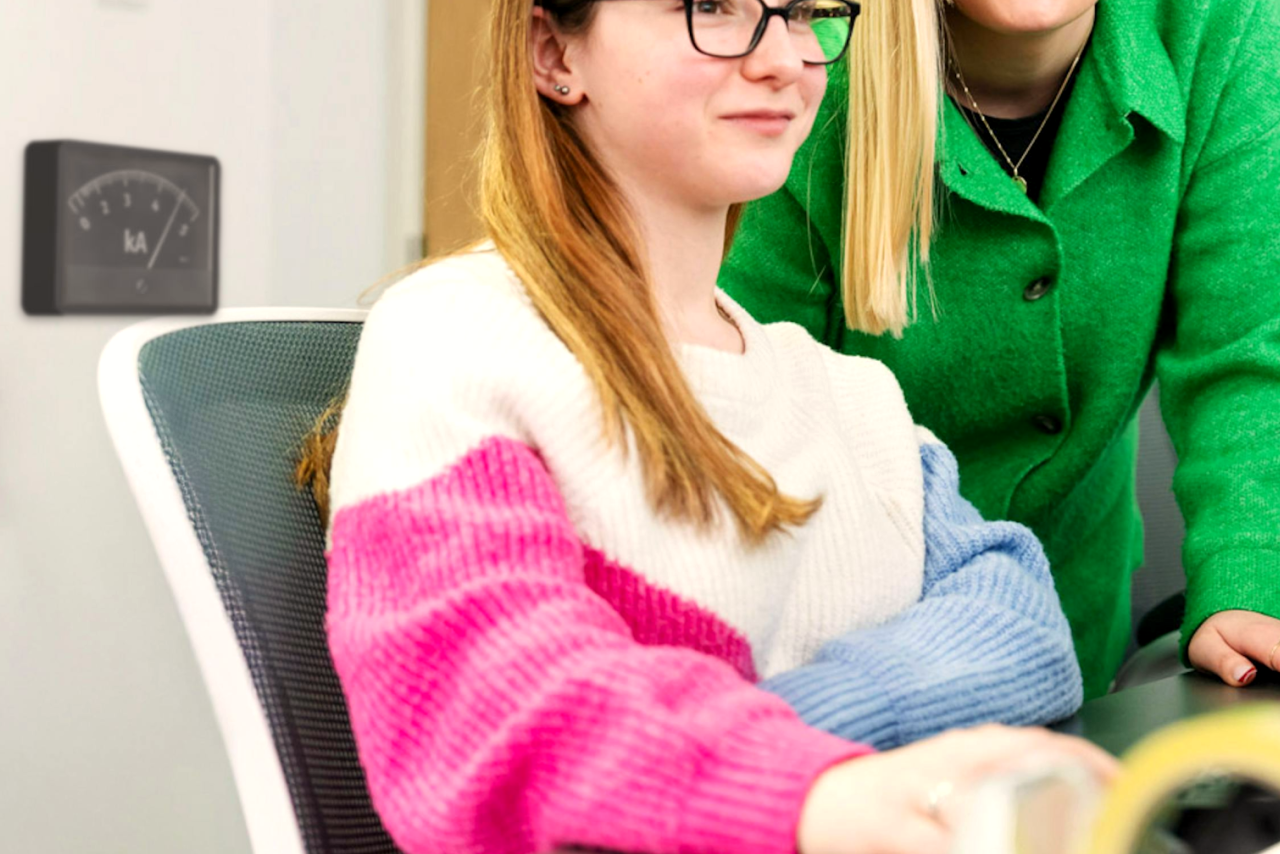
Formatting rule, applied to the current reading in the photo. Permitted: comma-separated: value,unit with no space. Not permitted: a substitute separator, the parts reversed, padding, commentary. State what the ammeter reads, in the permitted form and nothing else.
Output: 4.5,kA
